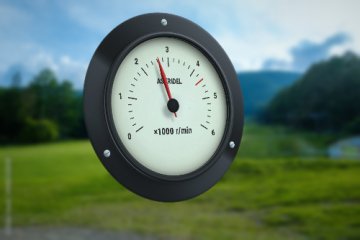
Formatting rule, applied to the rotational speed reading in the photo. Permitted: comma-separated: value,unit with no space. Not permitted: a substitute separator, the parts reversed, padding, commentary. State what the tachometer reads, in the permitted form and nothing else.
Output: 2600,rpm
